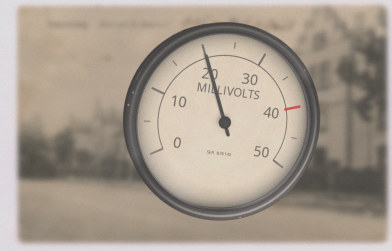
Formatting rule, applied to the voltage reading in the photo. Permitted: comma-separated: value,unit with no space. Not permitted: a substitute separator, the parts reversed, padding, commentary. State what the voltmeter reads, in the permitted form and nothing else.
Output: 20,mV
